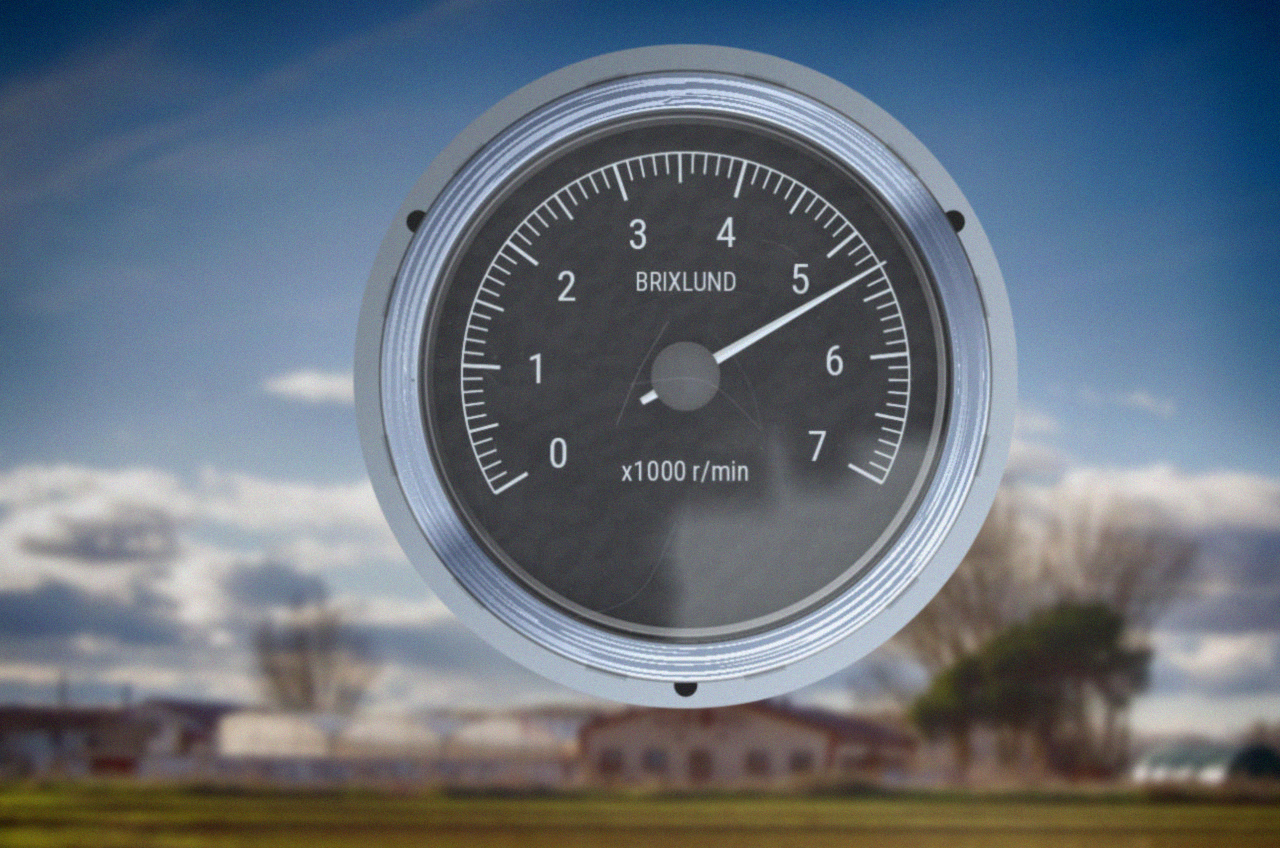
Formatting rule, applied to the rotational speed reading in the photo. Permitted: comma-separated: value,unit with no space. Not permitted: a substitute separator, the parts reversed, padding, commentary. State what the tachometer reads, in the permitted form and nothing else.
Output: 5300,rpm
